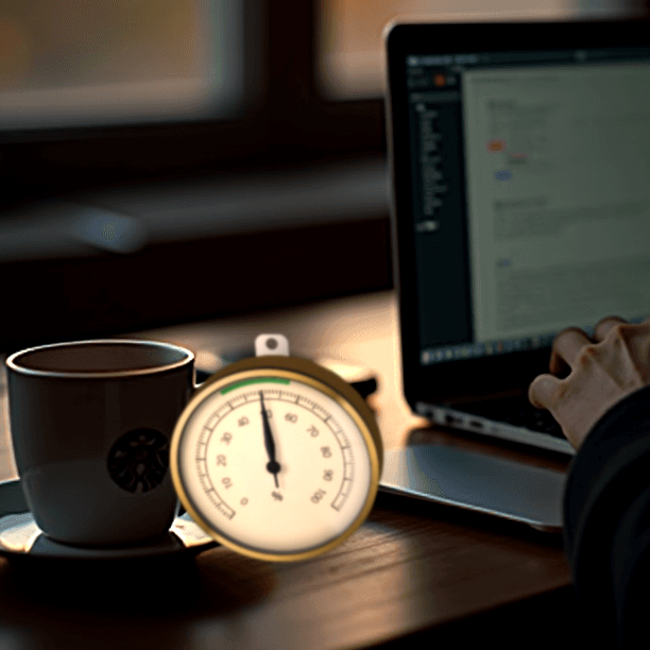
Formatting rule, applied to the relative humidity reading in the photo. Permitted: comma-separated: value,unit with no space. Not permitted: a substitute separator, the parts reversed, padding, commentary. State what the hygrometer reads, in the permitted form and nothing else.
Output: 50,%
